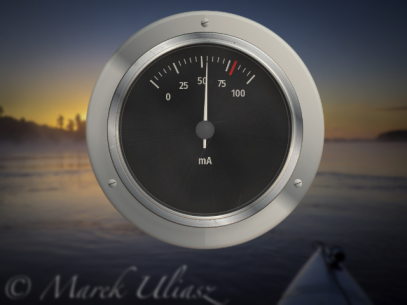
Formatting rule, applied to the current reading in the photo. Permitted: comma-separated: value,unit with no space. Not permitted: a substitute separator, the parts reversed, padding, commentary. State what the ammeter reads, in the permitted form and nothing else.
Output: 55,mA
